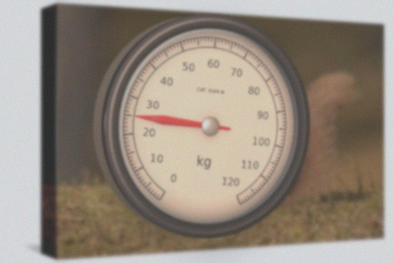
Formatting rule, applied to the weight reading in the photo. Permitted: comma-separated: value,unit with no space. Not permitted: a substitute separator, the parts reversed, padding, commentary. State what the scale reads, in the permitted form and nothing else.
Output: 25,kg
